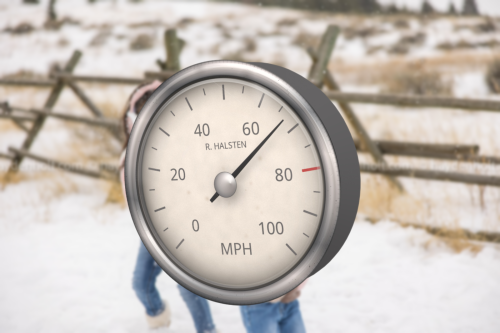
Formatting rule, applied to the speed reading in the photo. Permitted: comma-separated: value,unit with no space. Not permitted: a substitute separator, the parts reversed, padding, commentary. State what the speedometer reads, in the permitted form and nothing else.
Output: 67.5,mph
